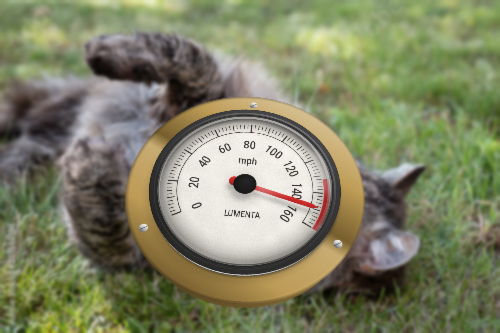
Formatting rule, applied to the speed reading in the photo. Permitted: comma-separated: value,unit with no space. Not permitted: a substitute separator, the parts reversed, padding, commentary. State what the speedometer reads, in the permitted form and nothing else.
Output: 150,mph
